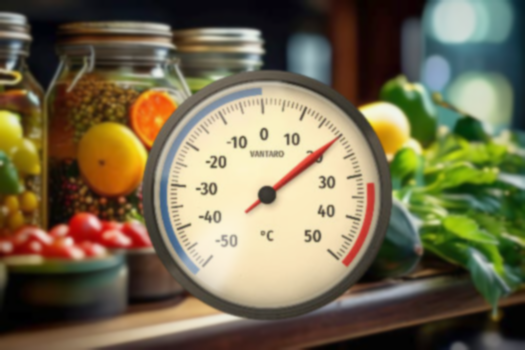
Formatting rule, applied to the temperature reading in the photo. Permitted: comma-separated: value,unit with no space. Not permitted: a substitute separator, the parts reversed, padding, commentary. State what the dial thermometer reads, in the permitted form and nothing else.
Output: 20,°C
